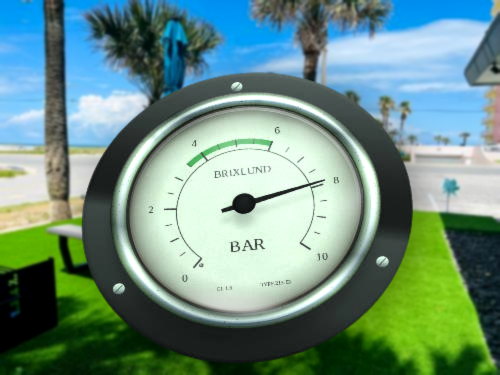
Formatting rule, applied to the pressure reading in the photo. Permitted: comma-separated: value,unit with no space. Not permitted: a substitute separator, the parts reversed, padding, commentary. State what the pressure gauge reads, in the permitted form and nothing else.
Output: 8,bar
